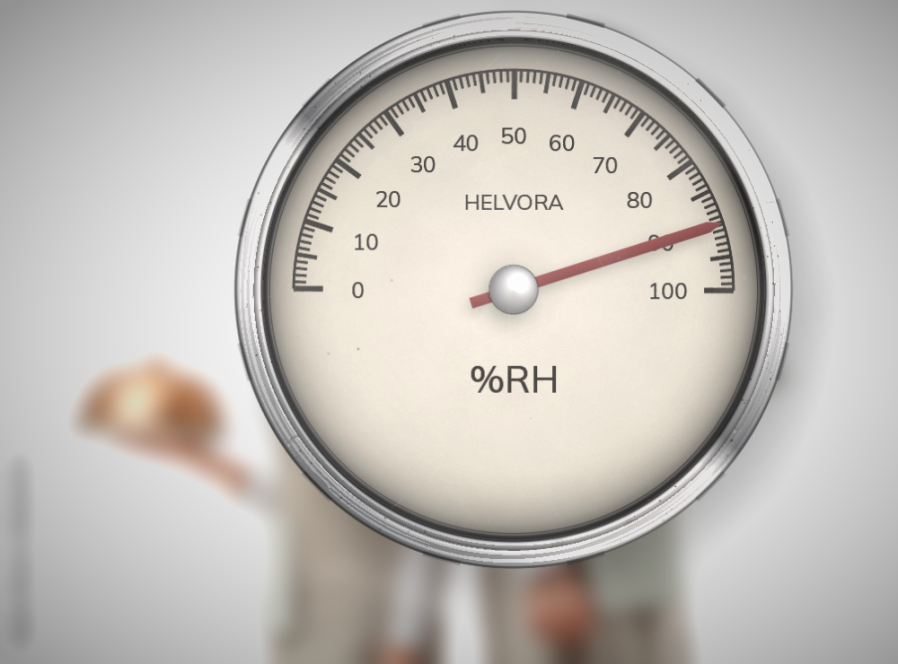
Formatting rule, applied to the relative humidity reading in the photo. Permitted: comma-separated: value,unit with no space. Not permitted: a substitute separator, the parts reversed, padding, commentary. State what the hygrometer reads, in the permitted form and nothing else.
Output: 90,%
